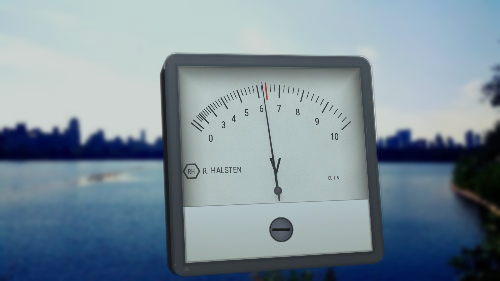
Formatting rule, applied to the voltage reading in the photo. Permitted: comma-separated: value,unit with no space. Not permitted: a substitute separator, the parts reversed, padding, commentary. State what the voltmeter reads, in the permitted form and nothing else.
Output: 6.2,V
